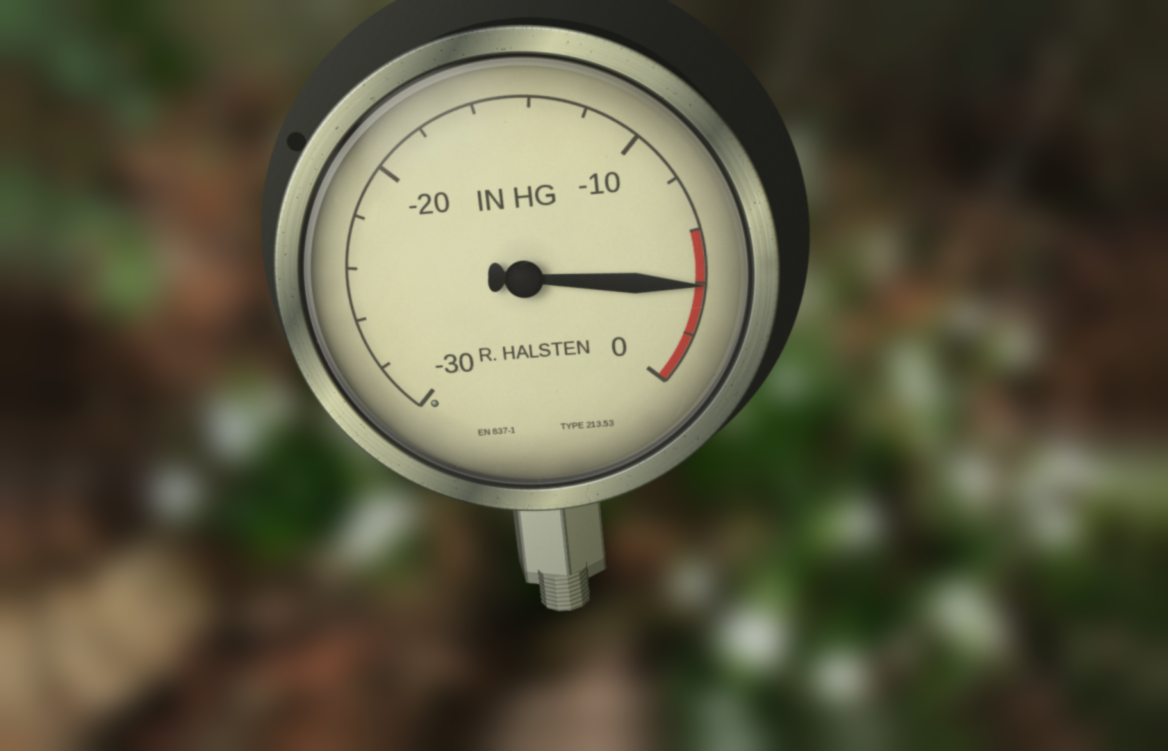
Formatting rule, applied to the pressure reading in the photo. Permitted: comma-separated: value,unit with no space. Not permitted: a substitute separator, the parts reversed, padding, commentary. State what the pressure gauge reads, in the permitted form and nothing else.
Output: -4,inHg
